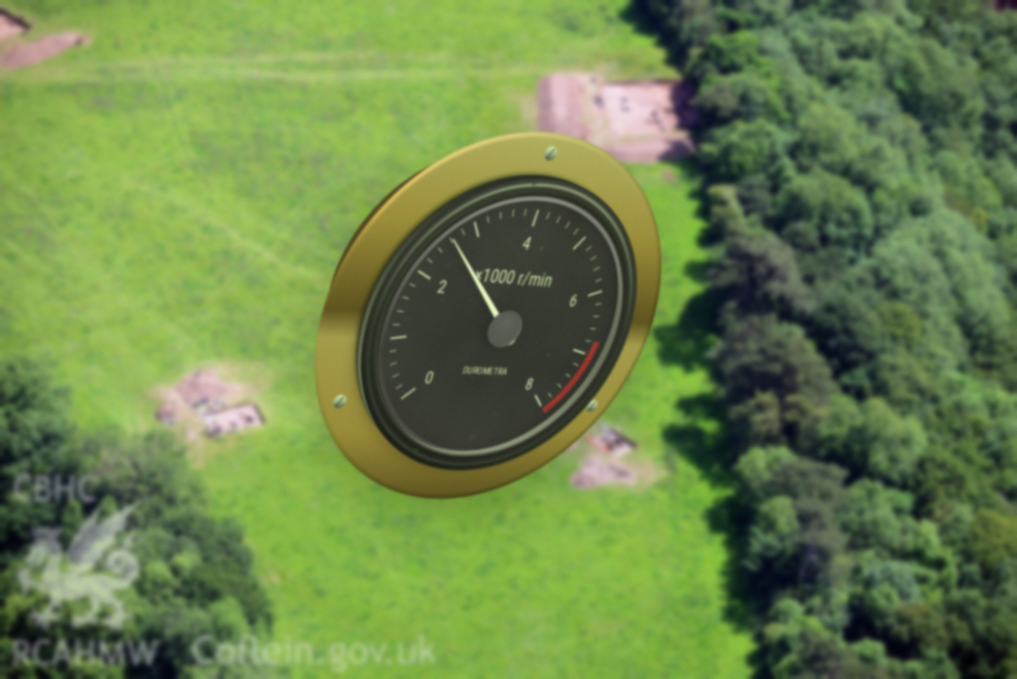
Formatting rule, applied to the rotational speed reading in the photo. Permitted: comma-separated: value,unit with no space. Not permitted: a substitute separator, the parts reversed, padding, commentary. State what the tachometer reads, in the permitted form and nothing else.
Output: 2600,rpm
